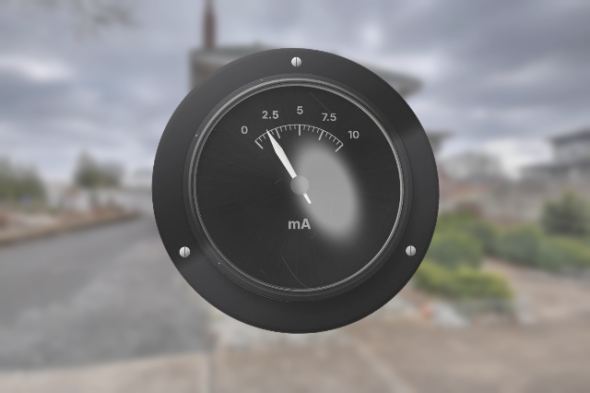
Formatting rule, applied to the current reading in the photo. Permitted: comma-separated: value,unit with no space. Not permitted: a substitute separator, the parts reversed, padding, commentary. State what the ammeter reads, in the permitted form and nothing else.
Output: 1.5,mA
